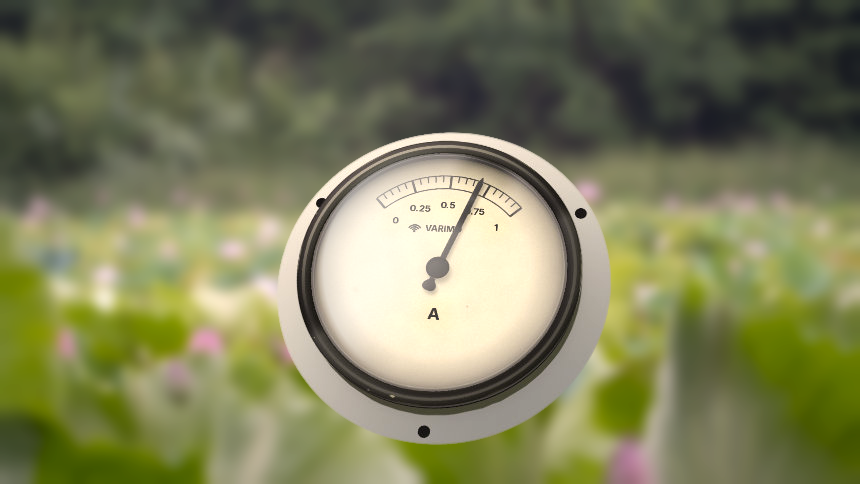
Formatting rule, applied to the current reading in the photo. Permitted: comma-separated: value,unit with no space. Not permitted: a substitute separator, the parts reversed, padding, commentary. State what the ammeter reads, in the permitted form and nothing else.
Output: 0.7,A
